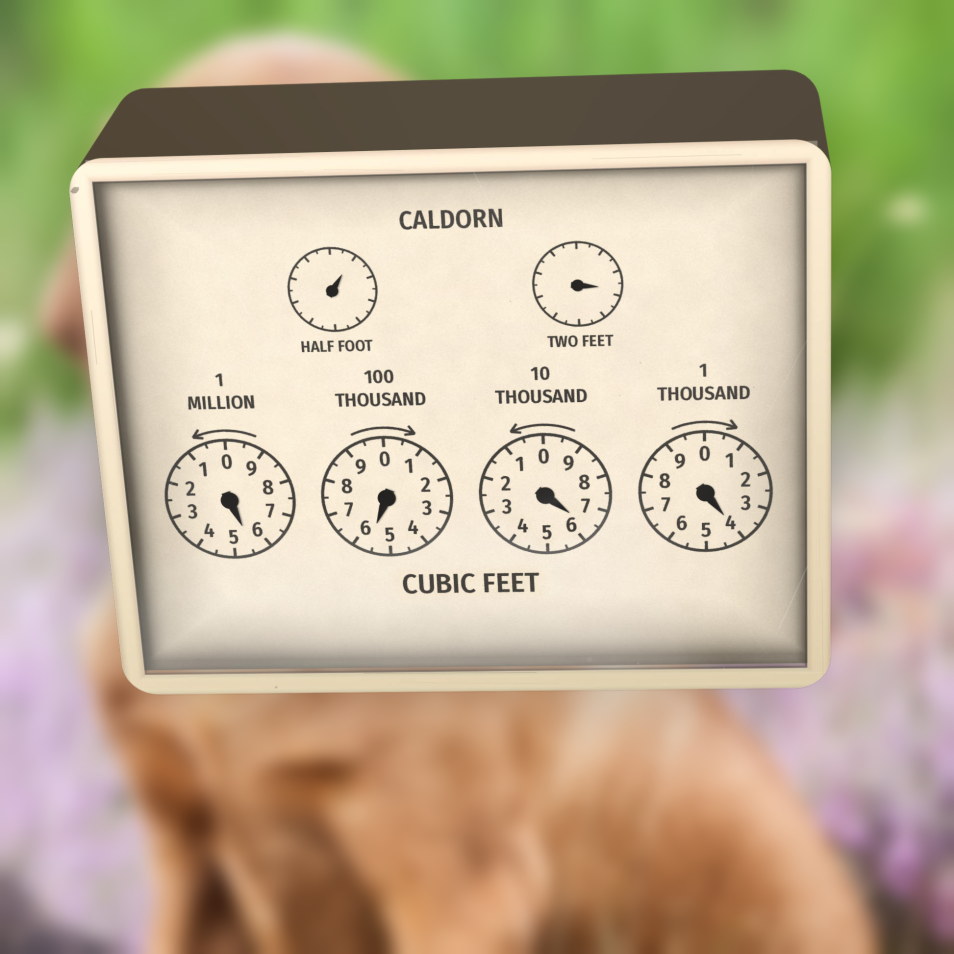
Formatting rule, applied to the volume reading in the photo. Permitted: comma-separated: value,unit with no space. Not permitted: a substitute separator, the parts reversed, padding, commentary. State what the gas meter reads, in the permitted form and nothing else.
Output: 556400,ft³
